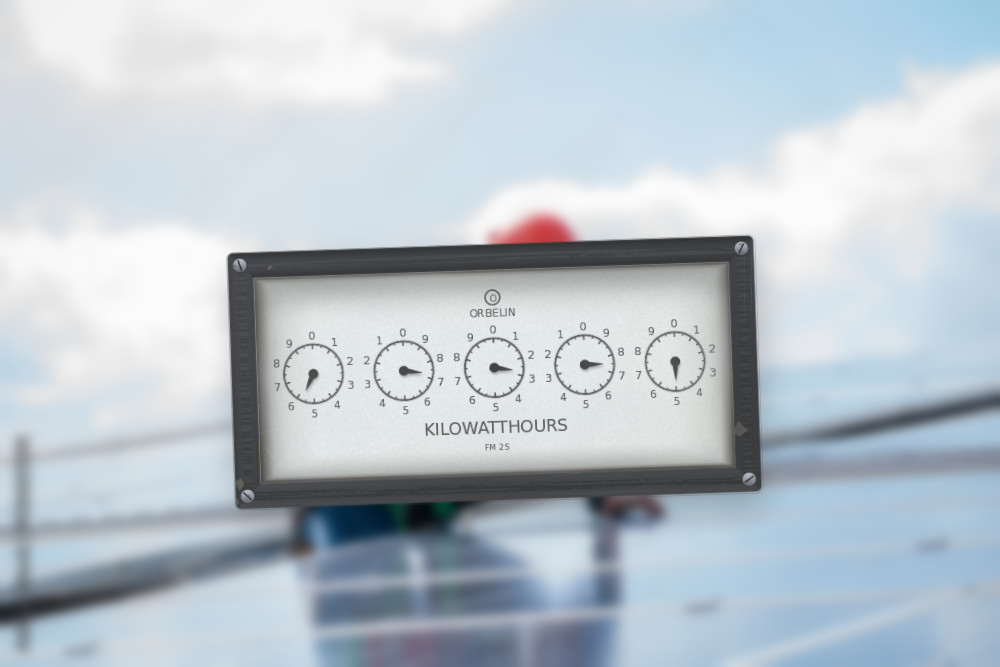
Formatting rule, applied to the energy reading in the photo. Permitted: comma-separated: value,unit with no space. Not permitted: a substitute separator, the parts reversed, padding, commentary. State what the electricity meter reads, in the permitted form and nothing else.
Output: 57275,kWh
